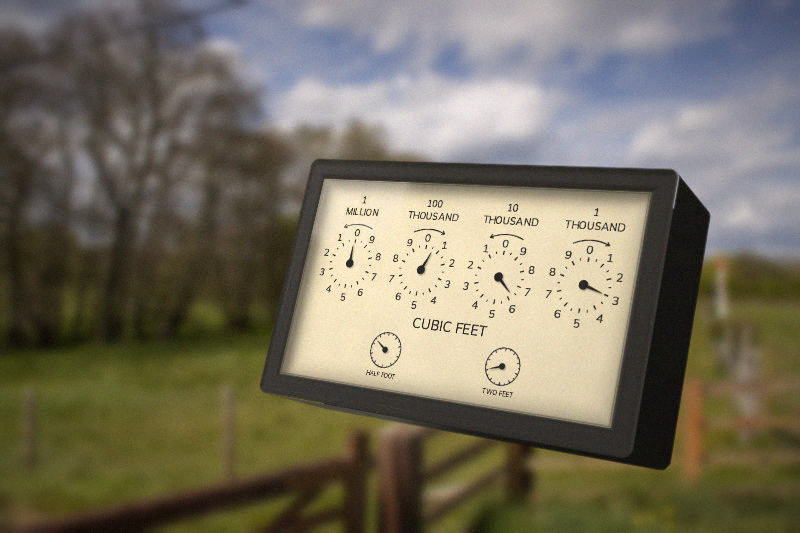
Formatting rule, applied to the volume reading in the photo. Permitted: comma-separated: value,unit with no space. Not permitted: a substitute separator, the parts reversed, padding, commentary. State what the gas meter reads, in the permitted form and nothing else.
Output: 6300,ft³
